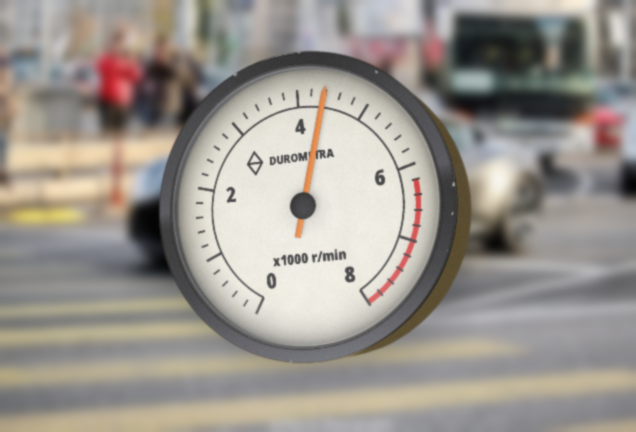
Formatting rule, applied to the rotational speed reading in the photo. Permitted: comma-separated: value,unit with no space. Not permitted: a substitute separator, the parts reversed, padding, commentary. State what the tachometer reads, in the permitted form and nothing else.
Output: 4400,rpm
